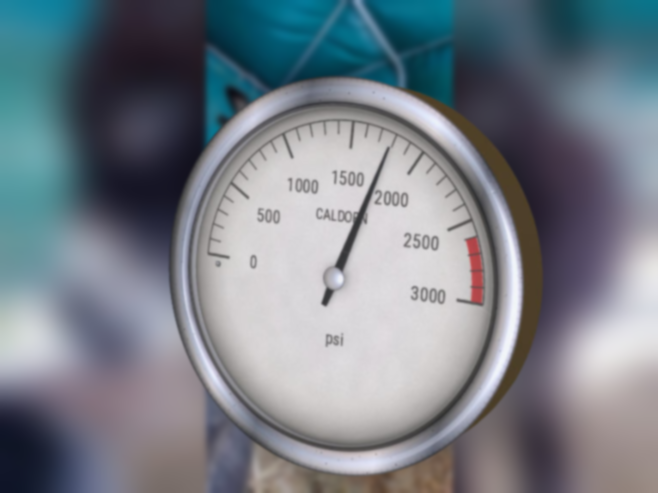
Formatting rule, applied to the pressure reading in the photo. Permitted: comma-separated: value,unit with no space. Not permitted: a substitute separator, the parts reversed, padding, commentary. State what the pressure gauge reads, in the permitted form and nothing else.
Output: 1800,psi
